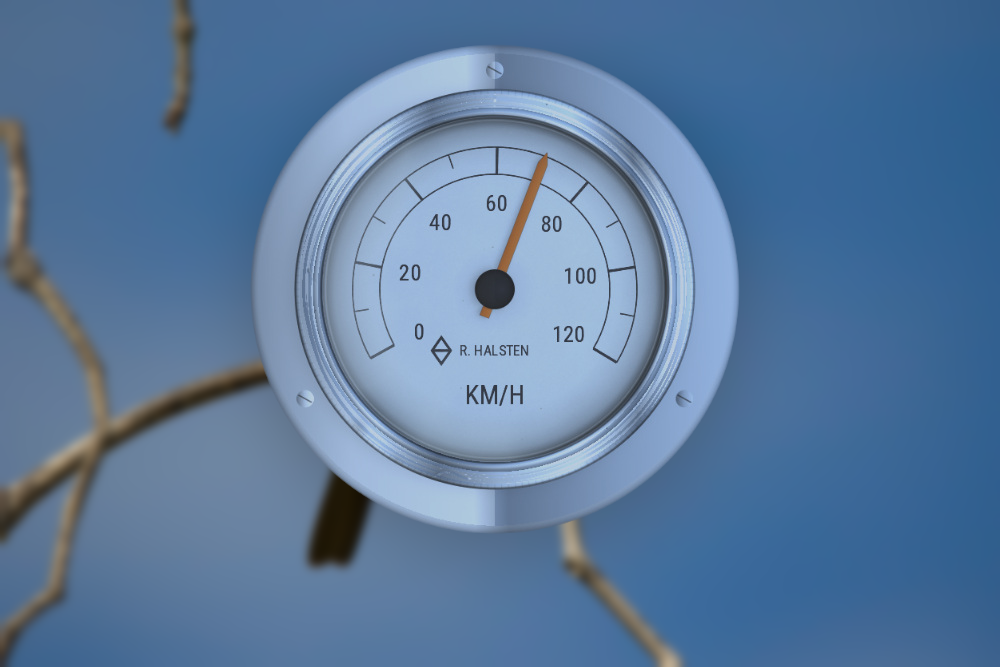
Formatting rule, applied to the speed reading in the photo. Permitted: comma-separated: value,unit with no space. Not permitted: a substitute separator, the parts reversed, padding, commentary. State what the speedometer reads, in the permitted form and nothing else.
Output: 70,km/h
